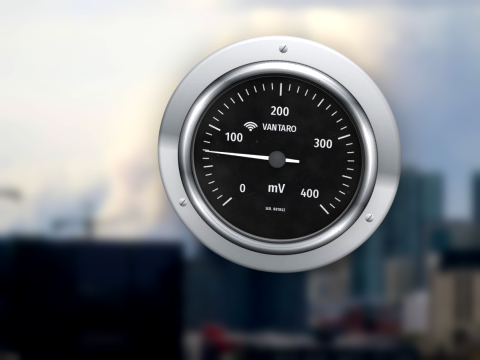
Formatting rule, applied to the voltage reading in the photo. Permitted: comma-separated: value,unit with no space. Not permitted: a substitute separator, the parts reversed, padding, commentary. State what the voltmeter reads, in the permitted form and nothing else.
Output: 70,mV
